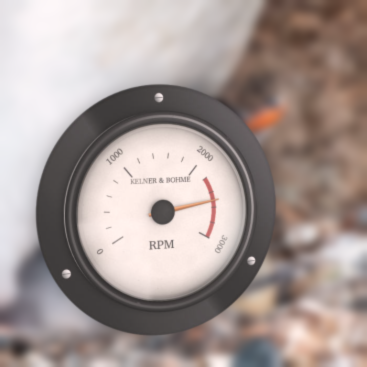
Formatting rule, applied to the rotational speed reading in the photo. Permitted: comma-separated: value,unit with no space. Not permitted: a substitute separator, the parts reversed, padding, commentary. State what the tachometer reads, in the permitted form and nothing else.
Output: 2500,rpm
